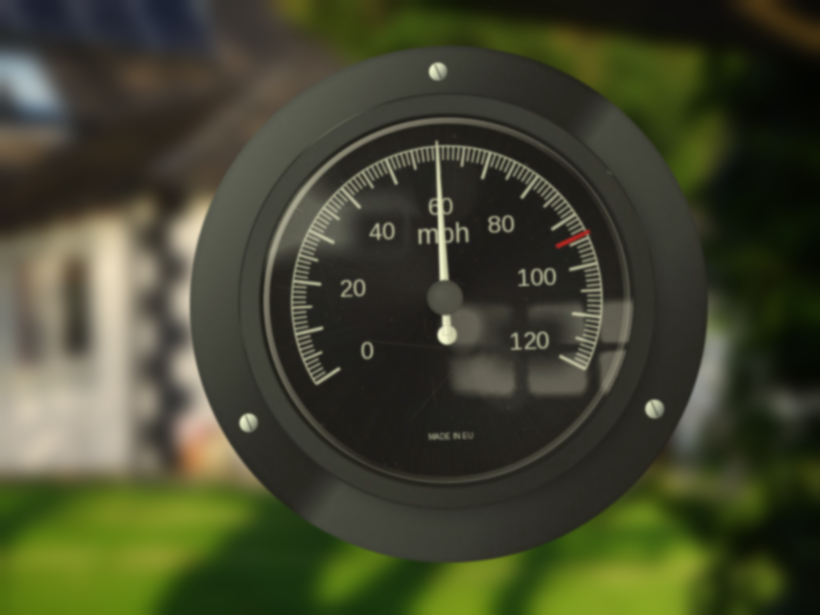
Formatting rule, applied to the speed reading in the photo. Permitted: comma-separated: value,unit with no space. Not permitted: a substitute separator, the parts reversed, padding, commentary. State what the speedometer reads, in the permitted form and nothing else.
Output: 60,mph
